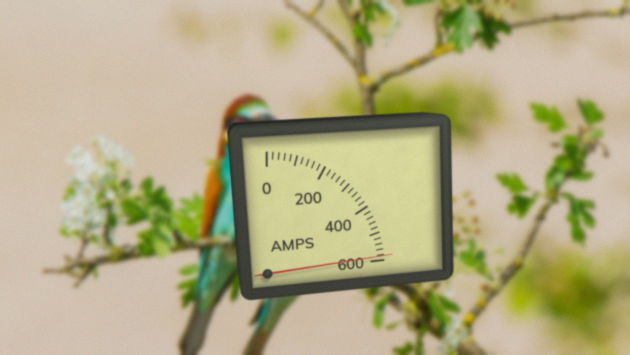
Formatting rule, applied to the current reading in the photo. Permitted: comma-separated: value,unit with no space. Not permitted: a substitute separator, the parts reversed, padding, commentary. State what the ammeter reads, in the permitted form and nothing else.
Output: 580,A
